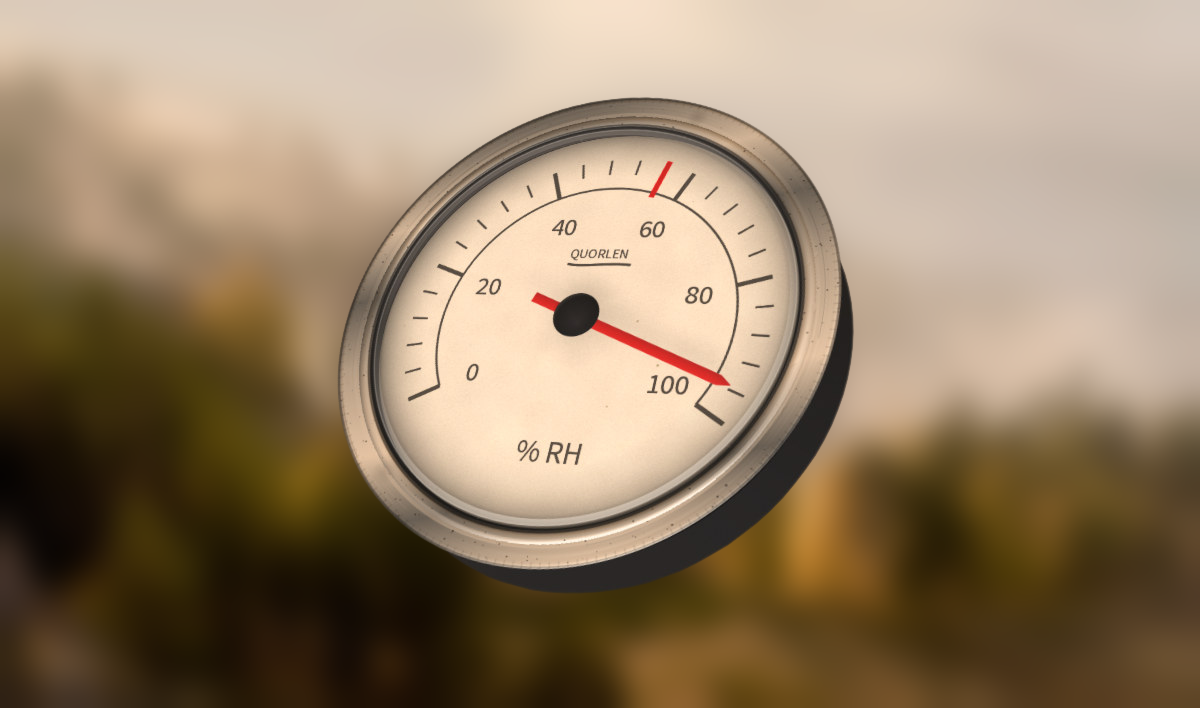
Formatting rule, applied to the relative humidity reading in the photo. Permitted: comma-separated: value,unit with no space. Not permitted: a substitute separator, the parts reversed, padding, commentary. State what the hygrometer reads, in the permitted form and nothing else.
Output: 96,%
